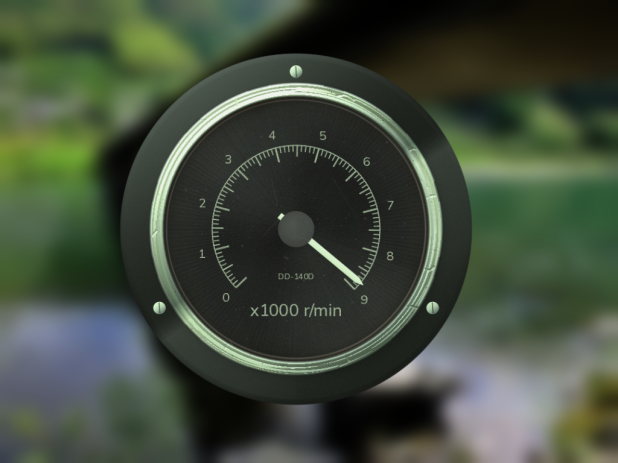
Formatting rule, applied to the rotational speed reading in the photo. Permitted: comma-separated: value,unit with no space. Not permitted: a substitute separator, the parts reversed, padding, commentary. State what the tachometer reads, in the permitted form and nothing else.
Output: 8800,rpm
